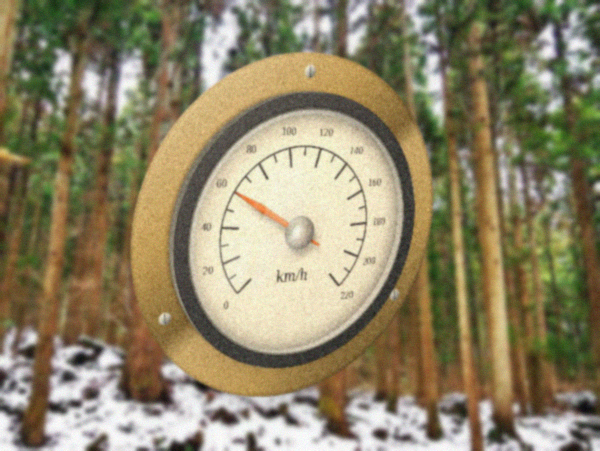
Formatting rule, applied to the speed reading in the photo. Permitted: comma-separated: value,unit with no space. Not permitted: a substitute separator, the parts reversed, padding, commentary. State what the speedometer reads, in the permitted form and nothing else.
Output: 60,km/h
